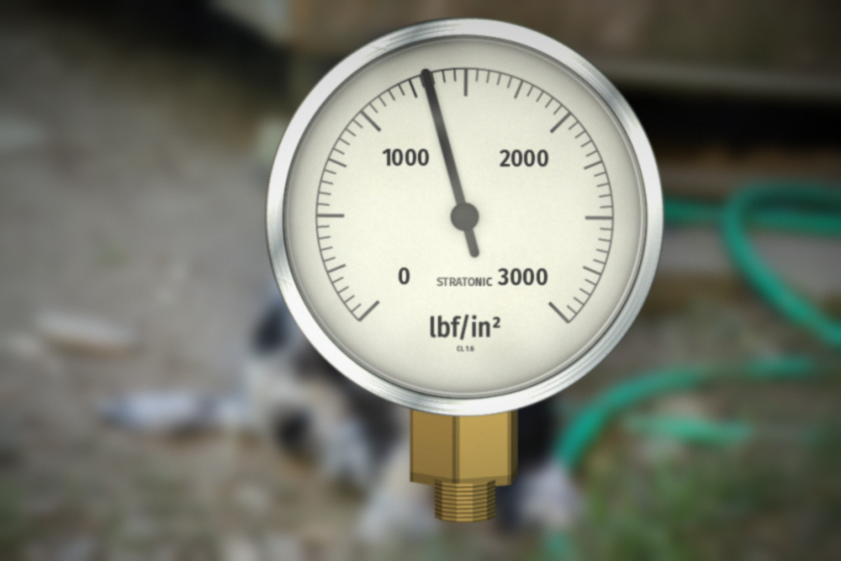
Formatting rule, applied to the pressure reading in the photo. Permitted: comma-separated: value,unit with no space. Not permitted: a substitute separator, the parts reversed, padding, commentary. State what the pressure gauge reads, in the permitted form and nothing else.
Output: 1325,psi
